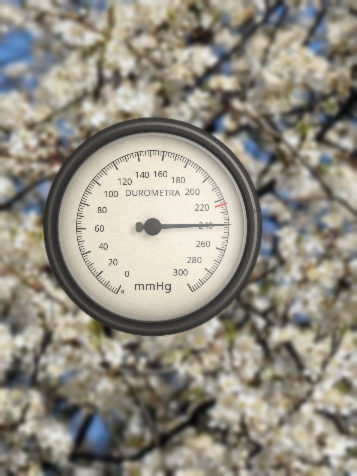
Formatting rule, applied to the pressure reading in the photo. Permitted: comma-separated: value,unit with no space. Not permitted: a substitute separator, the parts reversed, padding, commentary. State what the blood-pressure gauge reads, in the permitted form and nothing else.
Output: 240,mmHg
